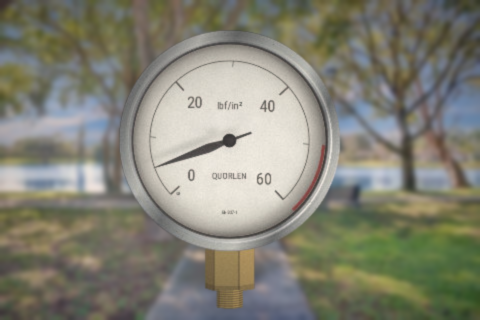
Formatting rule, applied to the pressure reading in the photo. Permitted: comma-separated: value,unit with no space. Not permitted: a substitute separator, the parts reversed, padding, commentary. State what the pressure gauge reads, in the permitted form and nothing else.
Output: 5,psi
